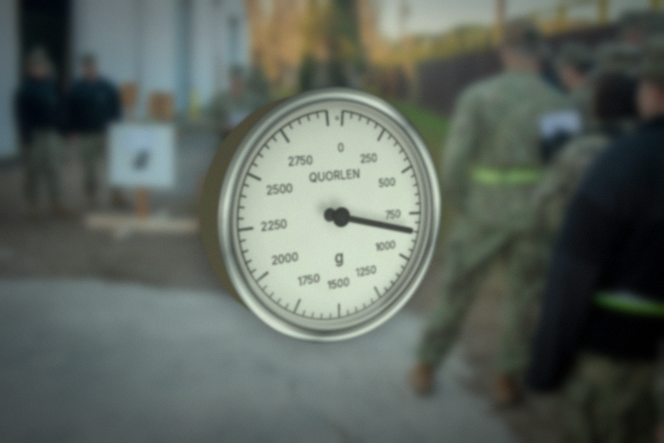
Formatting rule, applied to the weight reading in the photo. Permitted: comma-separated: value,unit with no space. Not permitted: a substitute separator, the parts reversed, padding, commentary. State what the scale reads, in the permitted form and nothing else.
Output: 850,g
